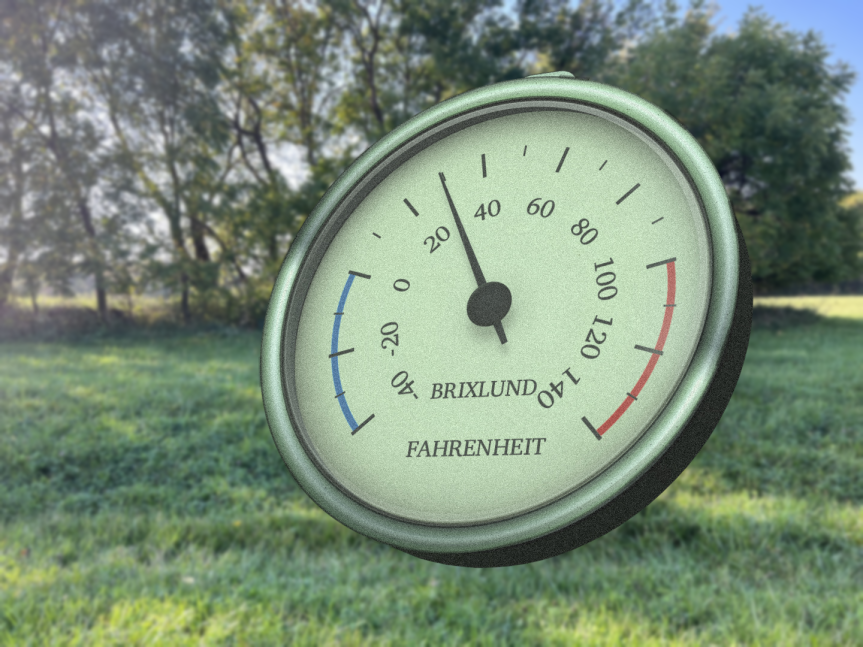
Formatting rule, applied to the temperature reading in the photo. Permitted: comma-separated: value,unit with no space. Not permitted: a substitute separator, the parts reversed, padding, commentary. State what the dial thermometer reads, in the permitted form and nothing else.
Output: 30,°F
